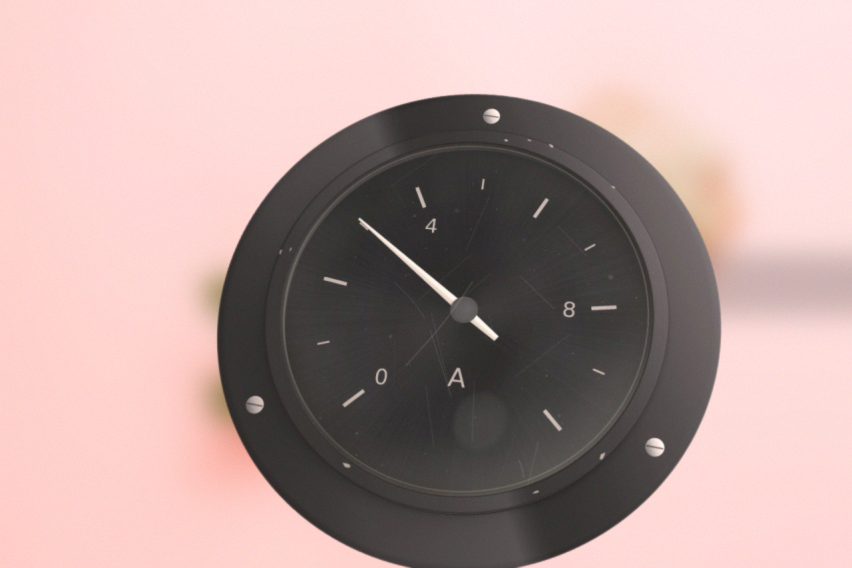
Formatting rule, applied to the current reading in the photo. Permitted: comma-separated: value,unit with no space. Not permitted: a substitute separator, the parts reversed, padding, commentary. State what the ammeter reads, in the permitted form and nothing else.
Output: 3,A
